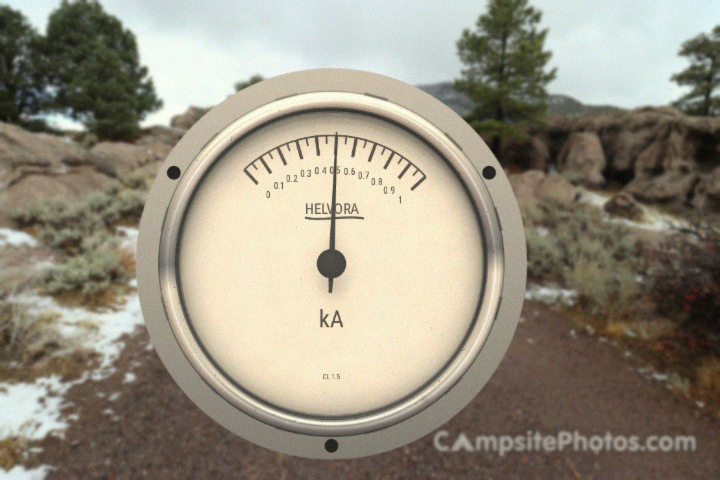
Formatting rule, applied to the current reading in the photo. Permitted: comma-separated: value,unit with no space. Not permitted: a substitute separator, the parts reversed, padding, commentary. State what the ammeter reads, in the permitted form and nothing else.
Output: 0.5,kA
